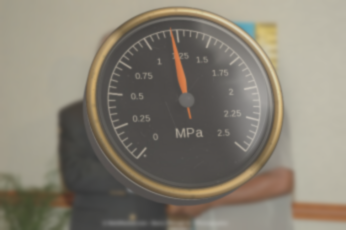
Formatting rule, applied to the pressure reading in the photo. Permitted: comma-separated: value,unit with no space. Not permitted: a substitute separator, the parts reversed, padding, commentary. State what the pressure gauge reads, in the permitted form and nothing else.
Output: 1.2,MPa
